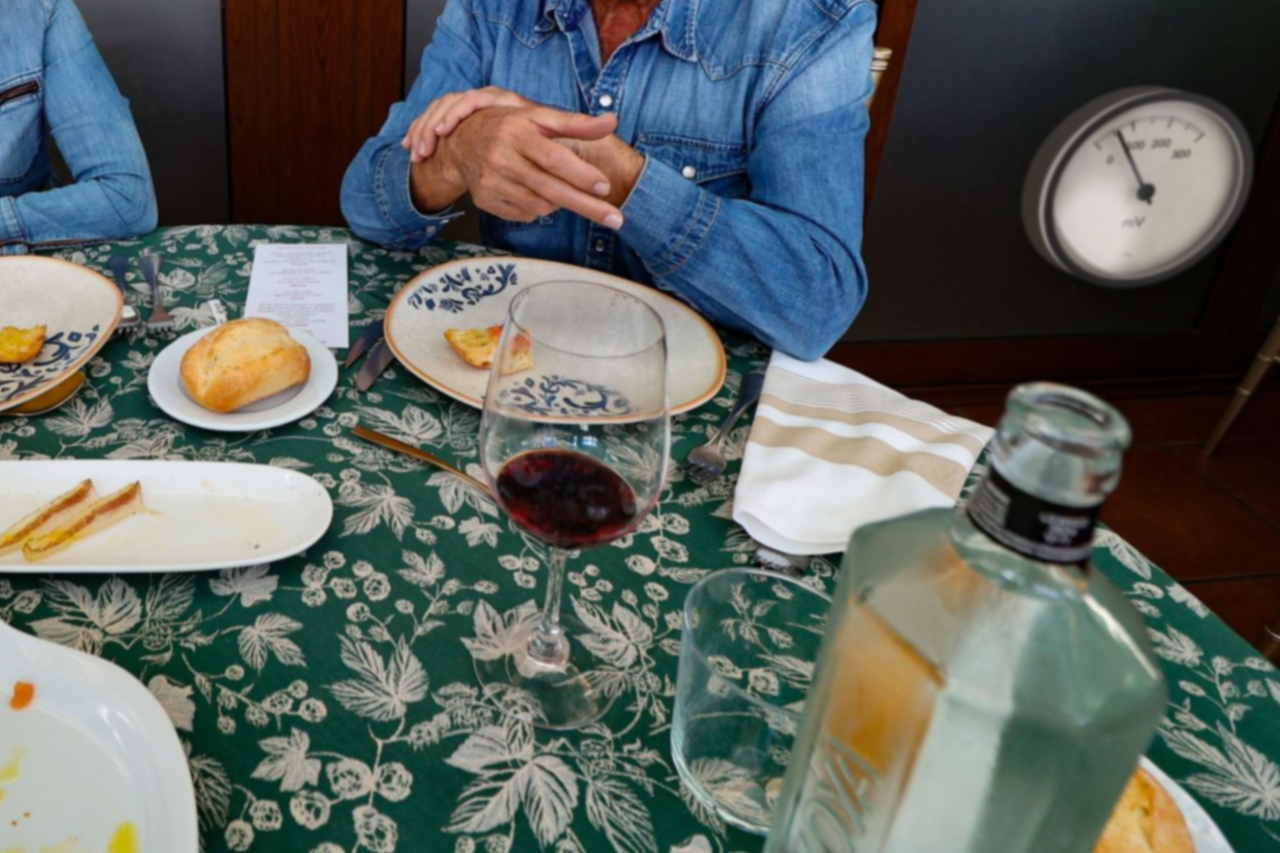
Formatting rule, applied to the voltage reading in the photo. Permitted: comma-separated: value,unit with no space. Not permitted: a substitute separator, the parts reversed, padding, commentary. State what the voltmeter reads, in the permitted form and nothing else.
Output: 50,mV
